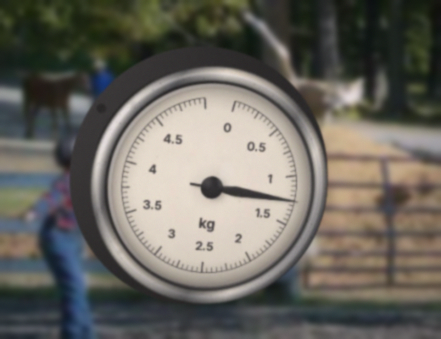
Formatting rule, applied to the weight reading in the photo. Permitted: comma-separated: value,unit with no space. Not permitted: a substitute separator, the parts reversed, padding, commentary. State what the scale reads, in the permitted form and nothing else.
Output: 1.25,kg
